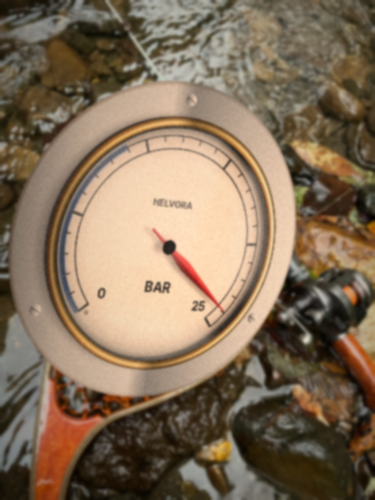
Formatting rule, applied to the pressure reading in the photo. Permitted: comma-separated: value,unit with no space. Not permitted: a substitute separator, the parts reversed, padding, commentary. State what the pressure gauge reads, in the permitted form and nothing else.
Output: 24,bar
